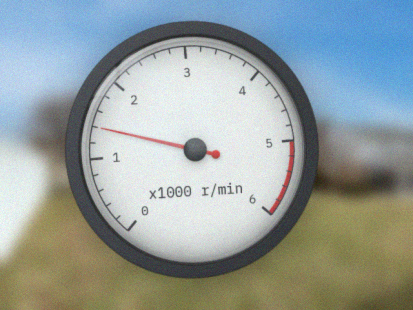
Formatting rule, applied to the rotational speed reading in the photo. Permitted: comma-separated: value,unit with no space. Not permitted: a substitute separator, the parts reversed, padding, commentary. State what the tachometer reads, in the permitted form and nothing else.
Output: 1400,rpm
